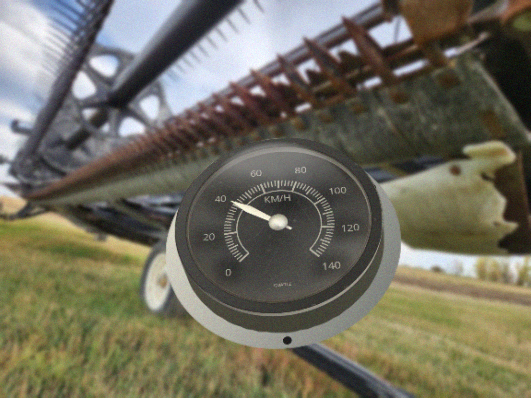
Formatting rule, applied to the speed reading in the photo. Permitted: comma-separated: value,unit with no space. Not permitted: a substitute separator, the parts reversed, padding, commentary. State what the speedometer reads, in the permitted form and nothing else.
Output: 40,km/h
